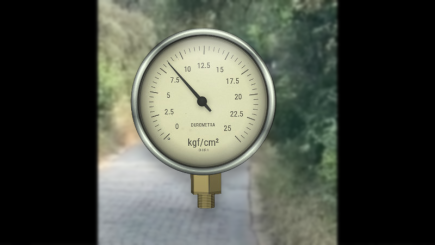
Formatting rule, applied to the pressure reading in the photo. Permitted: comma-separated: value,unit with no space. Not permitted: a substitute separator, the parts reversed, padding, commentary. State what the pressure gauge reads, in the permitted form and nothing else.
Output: 8.5,kg/cm²
